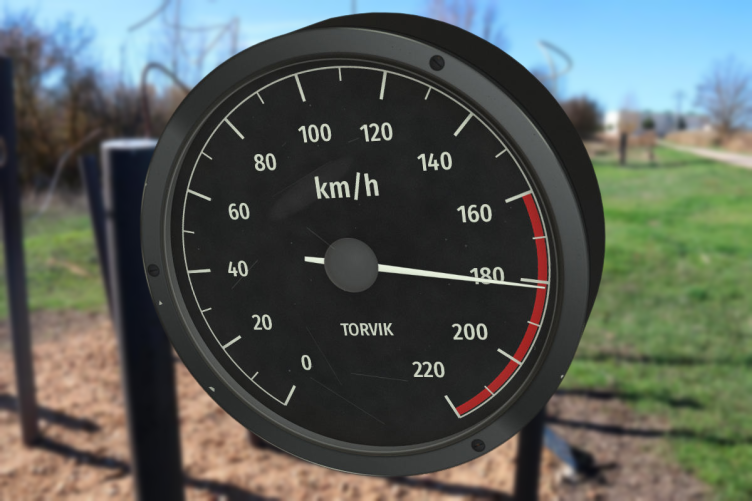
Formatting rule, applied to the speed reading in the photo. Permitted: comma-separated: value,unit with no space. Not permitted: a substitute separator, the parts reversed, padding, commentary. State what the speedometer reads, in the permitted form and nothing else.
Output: 180,km/h
